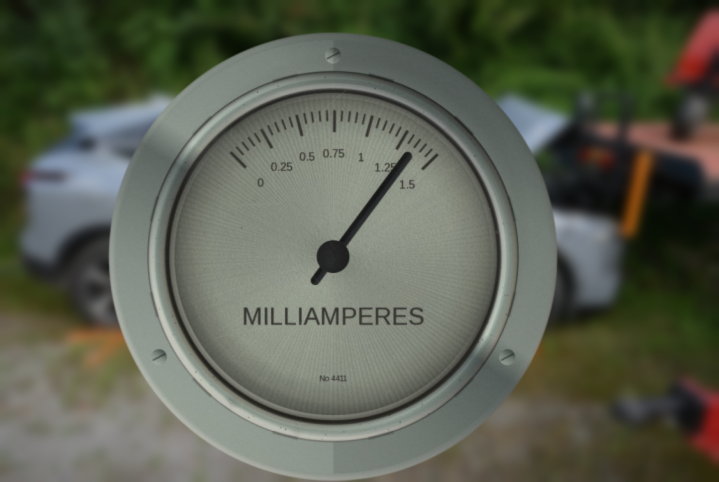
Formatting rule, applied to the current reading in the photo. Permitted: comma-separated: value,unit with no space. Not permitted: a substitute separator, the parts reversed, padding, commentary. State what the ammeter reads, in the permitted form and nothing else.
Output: 1.35,mA
